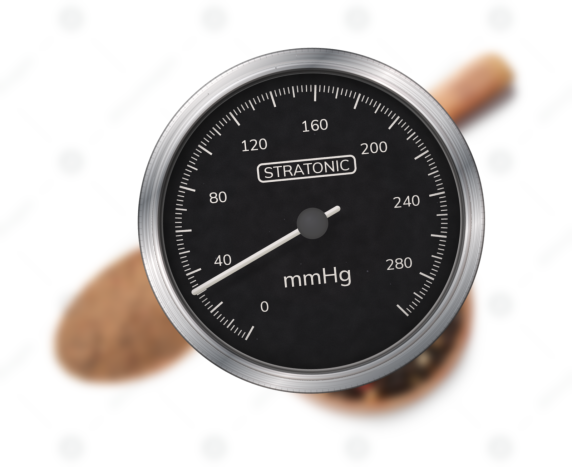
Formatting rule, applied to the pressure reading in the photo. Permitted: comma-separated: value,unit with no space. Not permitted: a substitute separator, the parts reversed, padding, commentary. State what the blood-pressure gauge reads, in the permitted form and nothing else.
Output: 32,mmHg
